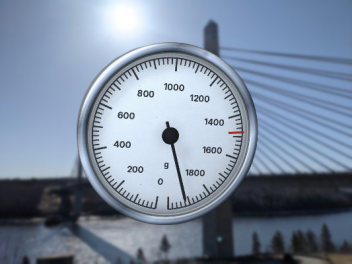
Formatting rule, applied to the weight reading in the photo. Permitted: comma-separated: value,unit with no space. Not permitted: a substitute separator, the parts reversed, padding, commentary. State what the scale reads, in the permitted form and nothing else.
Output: 1920,g
